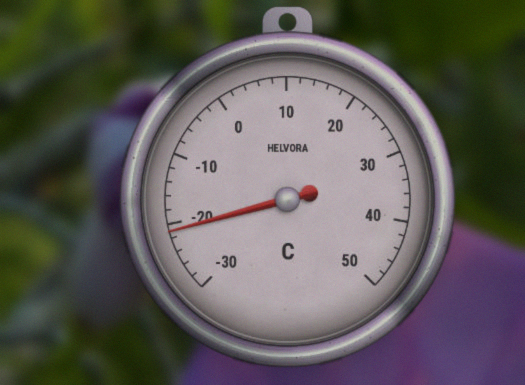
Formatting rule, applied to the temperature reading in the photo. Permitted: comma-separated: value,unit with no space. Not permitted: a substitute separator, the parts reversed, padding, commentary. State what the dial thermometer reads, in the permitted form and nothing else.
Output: -21,°C
